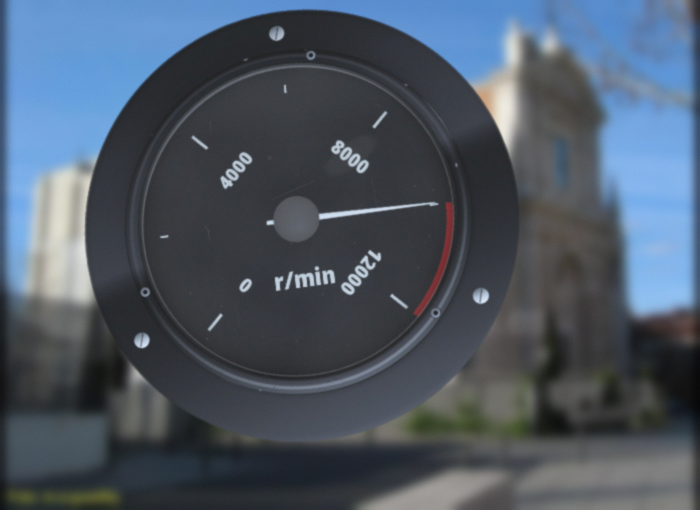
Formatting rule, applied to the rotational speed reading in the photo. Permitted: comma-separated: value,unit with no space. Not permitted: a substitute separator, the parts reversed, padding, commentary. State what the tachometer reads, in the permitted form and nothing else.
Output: 10000,rpm
